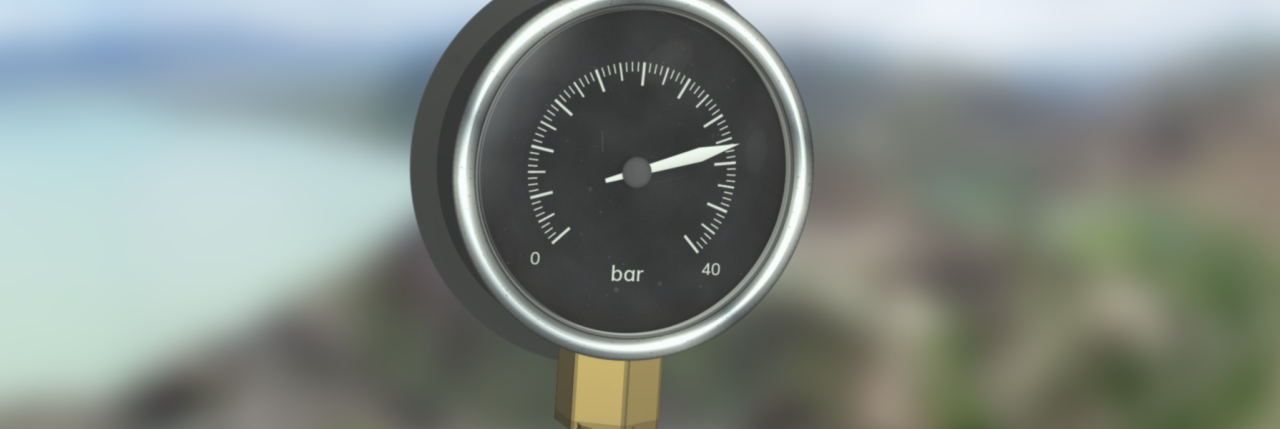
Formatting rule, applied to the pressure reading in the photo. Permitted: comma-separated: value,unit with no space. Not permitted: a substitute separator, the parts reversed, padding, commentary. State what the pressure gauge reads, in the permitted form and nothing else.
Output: 30.5,bar
